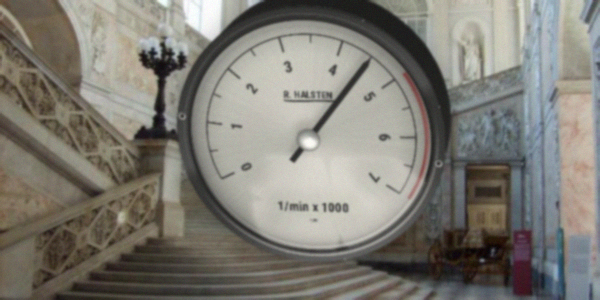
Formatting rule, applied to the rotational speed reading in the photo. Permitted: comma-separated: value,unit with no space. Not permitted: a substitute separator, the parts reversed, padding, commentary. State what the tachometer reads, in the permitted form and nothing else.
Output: 4500,rpm
